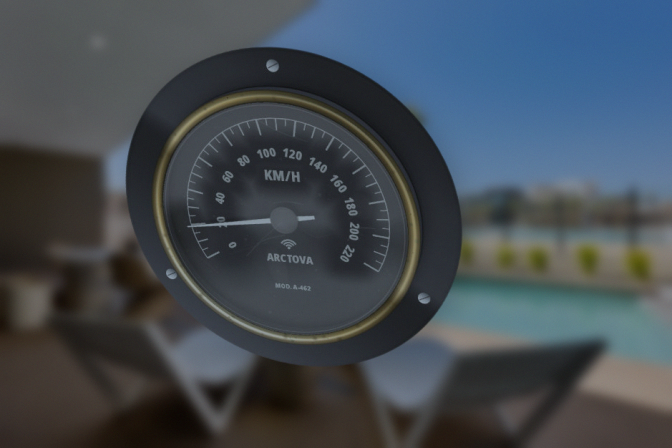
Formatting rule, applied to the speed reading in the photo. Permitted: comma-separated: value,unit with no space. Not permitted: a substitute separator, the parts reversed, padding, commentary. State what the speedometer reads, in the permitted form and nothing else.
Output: 20,km/h
